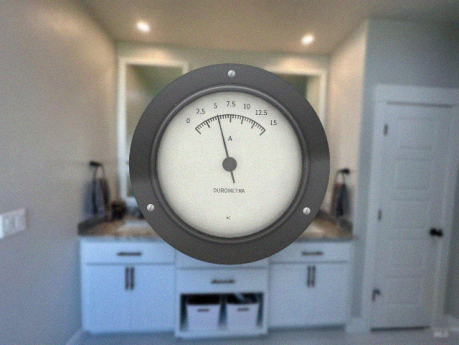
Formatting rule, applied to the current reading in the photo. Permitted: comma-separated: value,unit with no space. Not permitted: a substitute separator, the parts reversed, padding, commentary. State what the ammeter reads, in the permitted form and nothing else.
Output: 5,A
